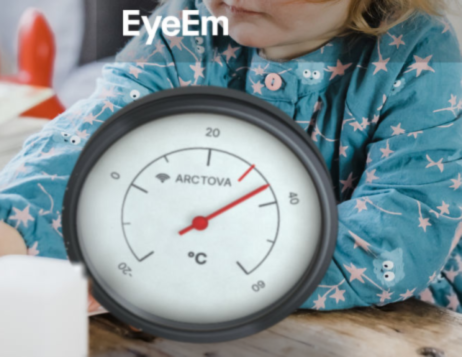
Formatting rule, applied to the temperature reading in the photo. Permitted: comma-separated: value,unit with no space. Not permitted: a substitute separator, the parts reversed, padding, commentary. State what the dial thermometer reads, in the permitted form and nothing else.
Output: 35,°C
